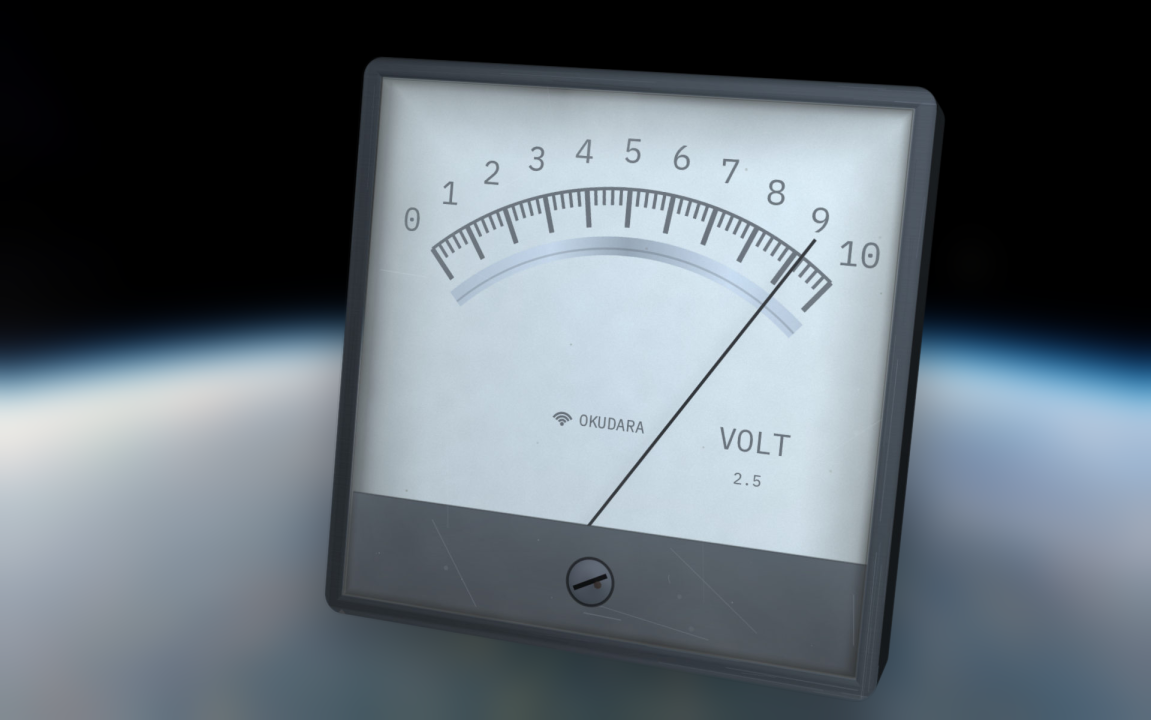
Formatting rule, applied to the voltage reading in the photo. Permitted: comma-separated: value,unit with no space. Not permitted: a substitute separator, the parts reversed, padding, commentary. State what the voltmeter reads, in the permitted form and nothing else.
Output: 9.2,V
